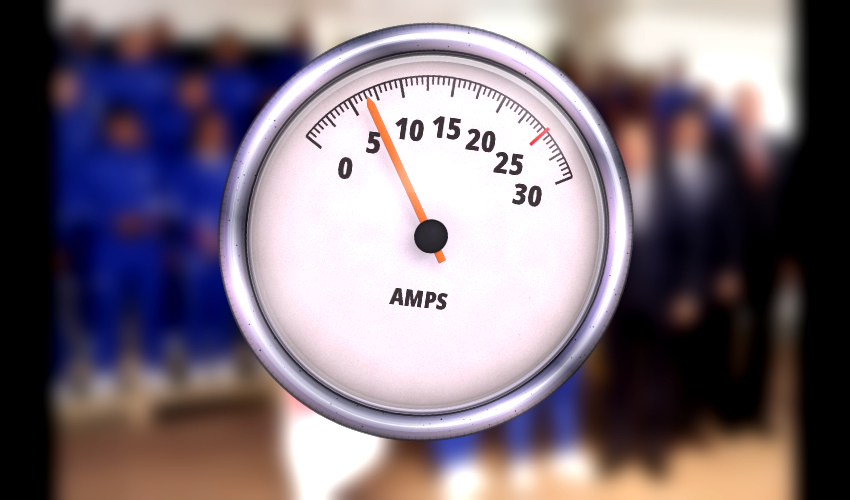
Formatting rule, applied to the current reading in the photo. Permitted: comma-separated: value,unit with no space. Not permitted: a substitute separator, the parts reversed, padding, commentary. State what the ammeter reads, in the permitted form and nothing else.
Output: 6.5,A
